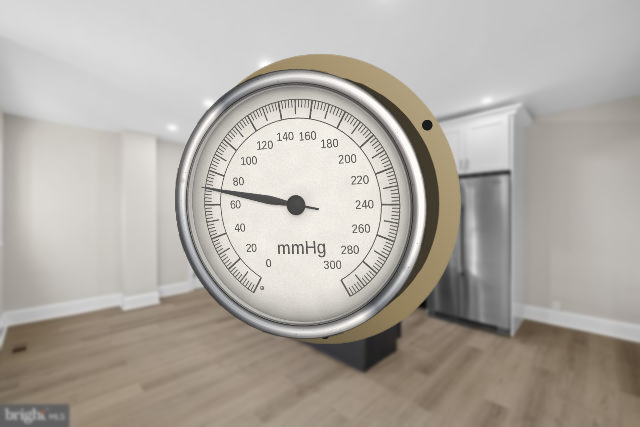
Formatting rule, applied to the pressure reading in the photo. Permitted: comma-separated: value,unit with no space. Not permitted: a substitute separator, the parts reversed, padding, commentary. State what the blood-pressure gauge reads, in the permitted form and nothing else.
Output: 70,mmHg
